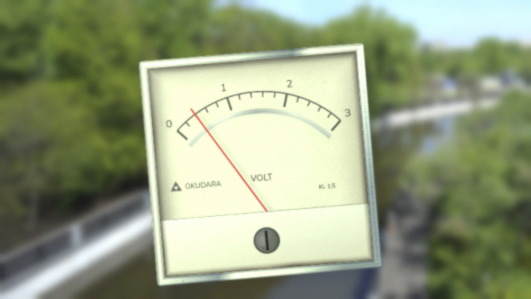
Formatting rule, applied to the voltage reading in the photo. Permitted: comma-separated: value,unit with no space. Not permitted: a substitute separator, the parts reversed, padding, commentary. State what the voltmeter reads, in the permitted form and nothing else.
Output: 0.4,V
